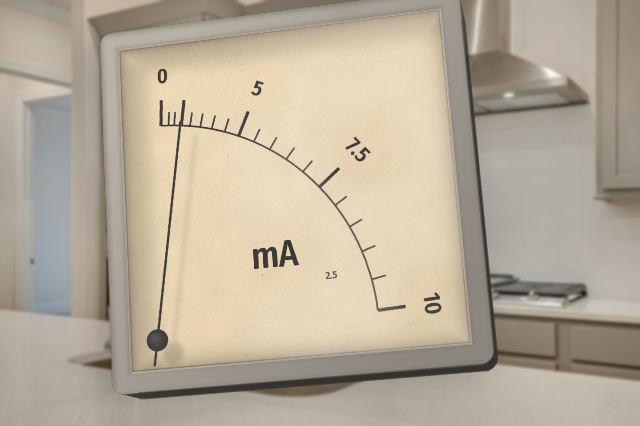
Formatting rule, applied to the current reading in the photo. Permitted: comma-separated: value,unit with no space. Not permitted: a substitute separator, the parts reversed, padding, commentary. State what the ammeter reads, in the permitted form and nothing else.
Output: 2.5,mA
